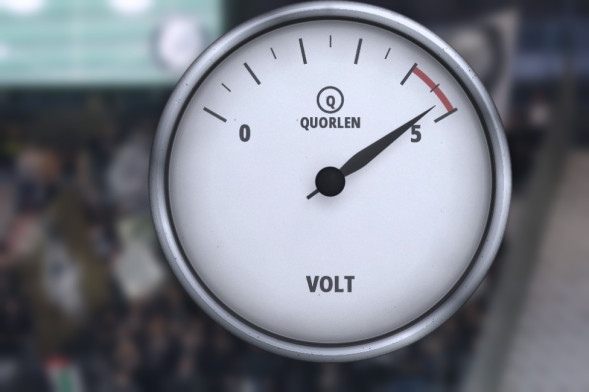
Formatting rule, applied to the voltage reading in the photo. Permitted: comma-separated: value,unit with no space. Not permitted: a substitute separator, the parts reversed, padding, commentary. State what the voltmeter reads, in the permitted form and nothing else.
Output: 4.75,V
